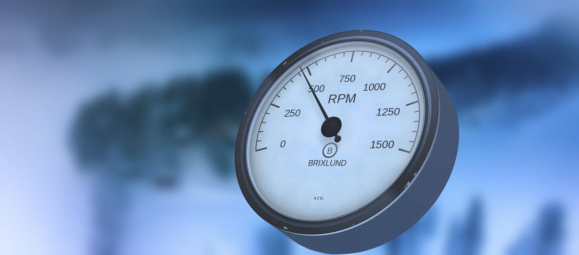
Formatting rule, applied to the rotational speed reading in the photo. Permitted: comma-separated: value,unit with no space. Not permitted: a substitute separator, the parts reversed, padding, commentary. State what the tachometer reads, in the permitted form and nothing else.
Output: 475,rpm
